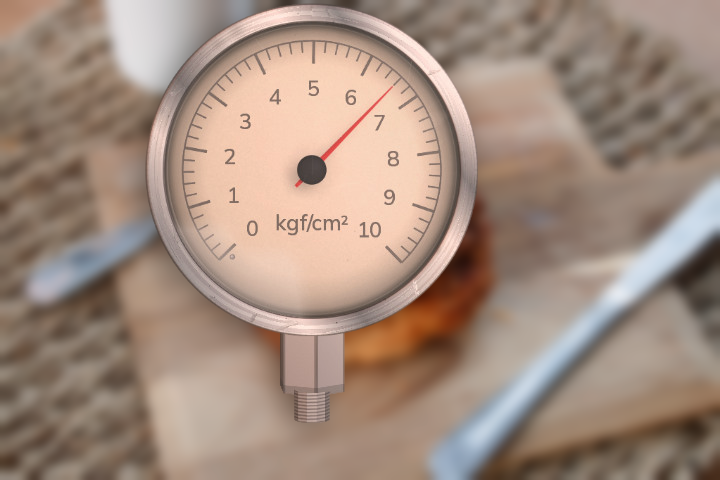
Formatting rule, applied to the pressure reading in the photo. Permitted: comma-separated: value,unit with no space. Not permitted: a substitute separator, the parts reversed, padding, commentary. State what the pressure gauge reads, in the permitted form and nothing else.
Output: 6.6,kg/cm²
